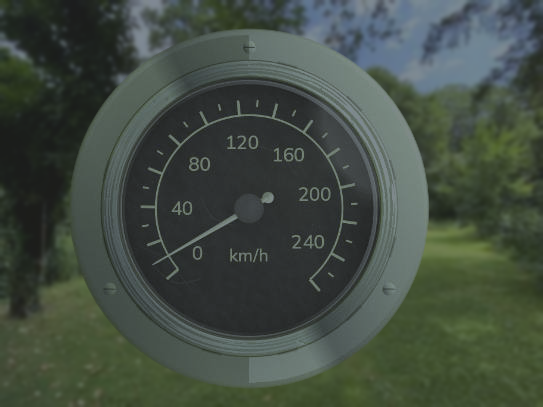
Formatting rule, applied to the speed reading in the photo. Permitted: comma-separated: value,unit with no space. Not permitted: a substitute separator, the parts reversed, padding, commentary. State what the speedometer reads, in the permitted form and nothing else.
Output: 10,km/h
